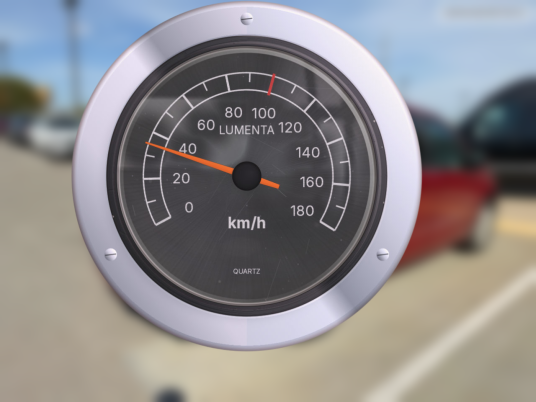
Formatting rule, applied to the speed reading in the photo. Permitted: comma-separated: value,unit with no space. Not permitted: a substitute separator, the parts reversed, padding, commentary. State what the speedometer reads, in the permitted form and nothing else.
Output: 35,km/h
